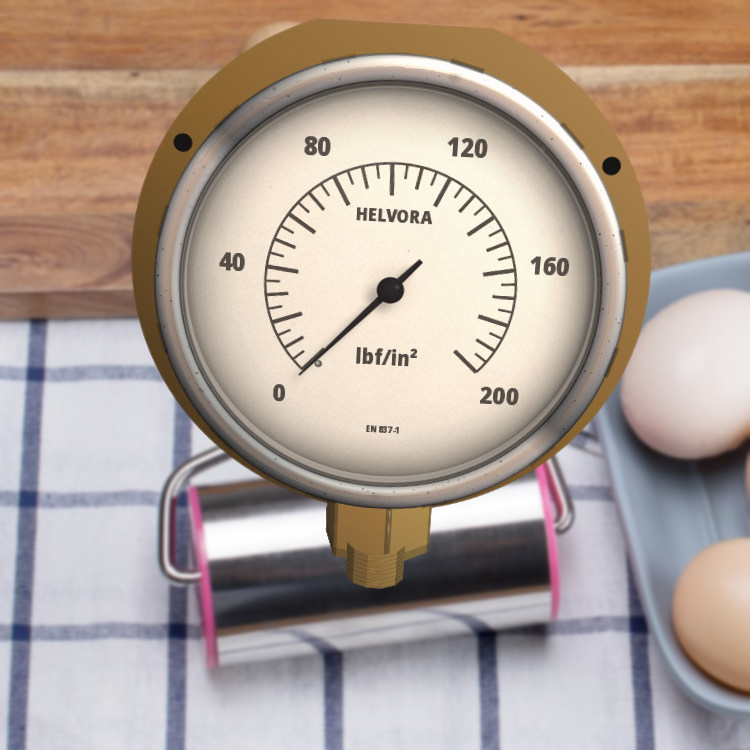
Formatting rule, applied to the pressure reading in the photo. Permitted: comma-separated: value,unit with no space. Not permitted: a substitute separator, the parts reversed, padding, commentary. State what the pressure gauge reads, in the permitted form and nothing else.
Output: 0,psi
